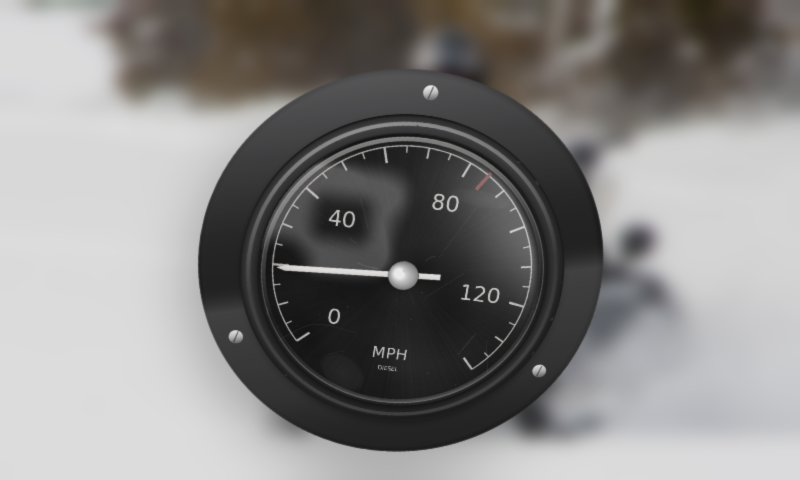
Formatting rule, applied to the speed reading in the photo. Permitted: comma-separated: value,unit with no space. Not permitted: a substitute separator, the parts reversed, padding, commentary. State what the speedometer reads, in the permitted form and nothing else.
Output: 20,mph
